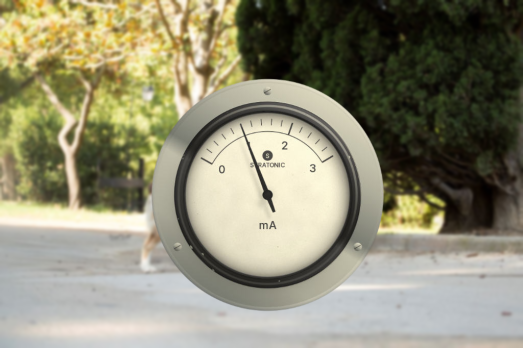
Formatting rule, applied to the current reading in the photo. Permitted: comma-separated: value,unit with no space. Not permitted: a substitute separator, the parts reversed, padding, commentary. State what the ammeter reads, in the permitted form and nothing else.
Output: 1,mA
